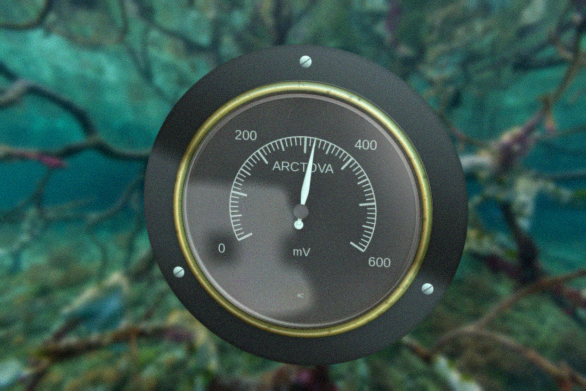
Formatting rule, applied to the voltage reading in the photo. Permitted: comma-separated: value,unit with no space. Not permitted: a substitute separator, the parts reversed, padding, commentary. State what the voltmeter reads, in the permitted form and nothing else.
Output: 320,mV
